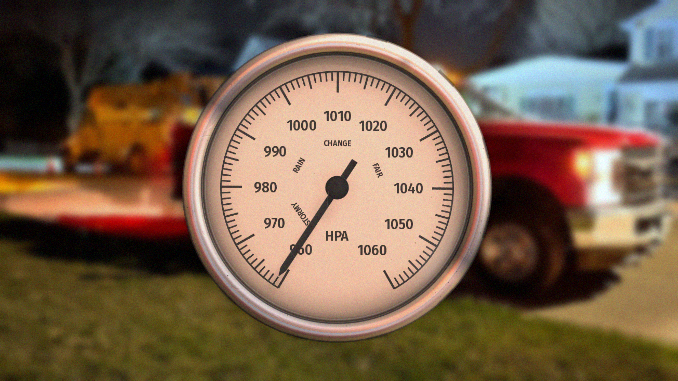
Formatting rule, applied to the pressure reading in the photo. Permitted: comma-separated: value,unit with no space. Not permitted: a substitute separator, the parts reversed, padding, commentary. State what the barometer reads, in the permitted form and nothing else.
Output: 961,hPa
